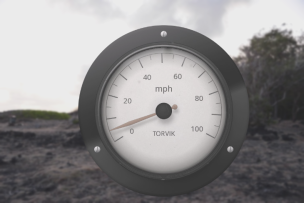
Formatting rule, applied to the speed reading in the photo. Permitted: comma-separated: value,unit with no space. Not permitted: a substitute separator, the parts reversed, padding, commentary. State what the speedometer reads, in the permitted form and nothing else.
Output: 5,mph
